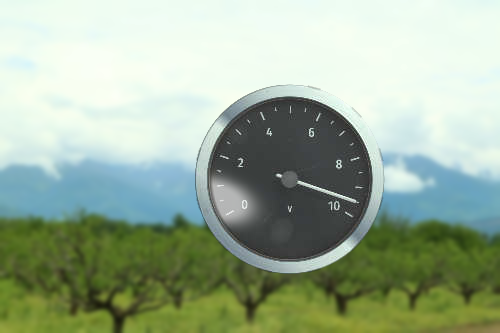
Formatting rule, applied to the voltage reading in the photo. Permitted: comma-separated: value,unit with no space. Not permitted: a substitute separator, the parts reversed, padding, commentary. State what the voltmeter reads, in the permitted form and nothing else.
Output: 9.5,V
